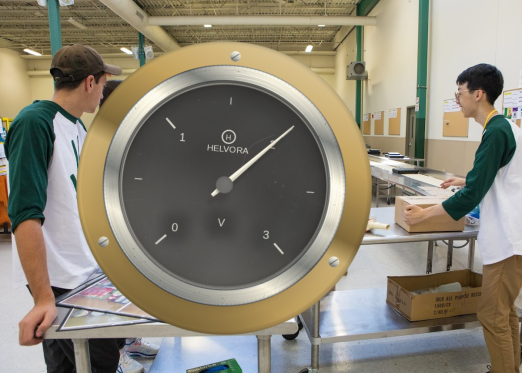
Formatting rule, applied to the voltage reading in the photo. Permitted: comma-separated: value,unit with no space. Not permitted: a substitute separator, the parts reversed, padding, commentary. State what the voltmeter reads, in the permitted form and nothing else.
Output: 2,V
